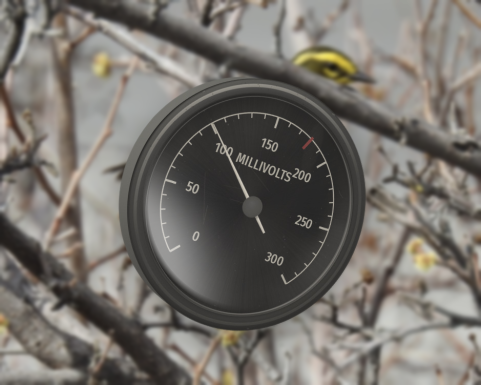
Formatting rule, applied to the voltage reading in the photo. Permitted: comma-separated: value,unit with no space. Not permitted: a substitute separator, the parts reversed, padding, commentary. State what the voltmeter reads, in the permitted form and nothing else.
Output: 100,mV
